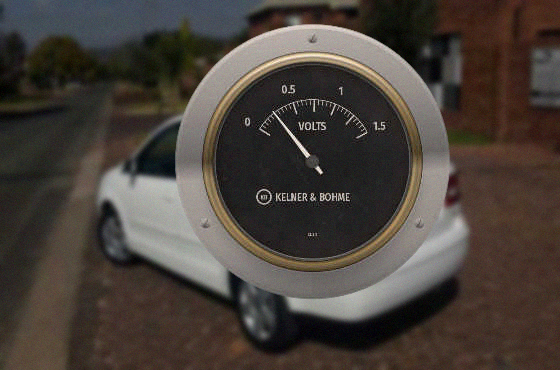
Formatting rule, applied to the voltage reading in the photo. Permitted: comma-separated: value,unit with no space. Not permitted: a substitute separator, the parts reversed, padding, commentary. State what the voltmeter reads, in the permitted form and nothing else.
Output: 0.25,V
